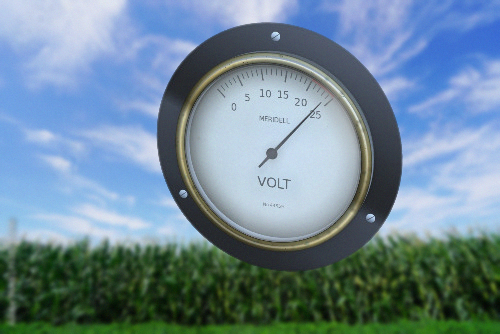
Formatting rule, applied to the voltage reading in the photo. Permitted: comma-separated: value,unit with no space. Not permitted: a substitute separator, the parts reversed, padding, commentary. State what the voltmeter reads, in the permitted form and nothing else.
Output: 24,V
